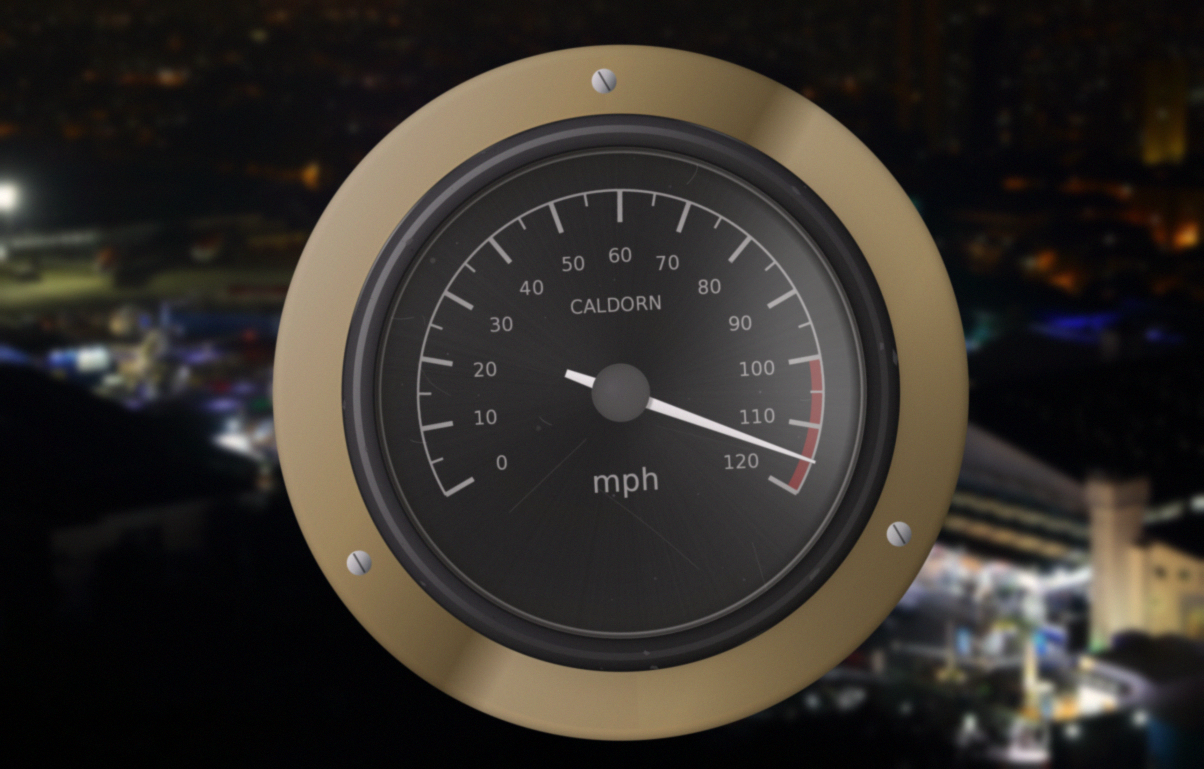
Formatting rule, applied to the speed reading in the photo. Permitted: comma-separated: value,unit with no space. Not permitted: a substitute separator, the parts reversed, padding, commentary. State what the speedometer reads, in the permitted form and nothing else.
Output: 115,mph
